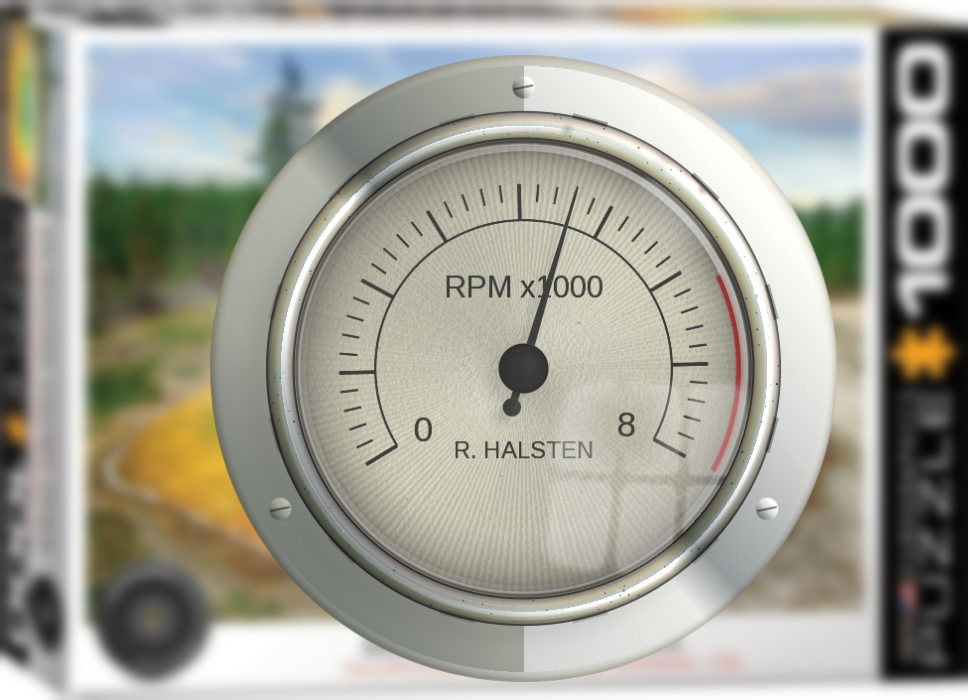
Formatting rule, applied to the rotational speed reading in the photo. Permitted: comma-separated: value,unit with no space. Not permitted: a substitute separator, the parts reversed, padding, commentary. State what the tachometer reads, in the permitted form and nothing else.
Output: 4600,rpm
